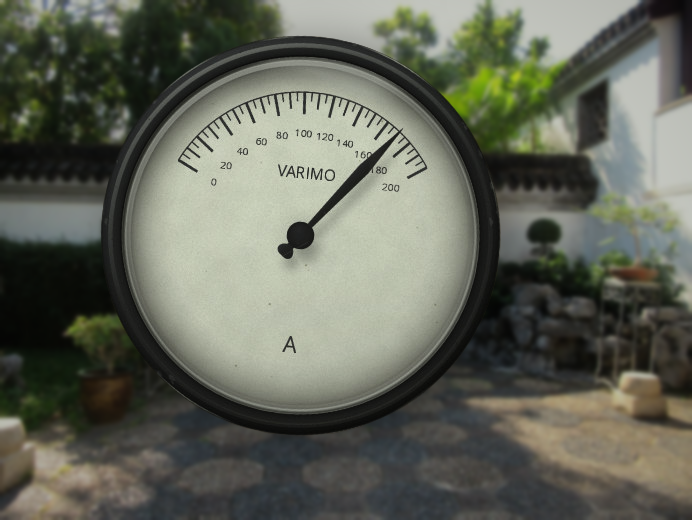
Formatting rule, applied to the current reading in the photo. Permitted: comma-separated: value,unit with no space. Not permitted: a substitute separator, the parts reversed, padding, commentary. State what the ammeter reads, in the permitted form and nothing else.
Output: 170,A
